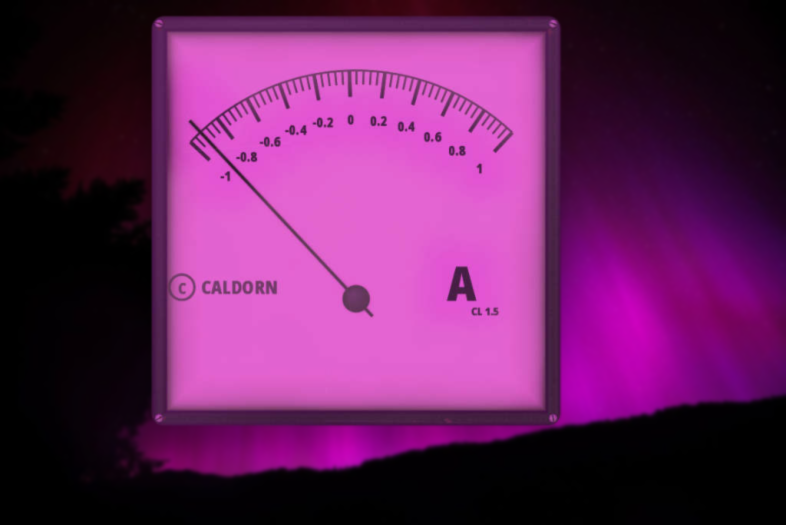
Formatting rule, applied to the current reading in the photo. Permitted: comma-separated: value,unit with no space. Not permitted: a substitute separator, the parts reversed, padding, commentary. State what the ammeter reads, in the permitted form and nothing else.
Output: -0.92,A
